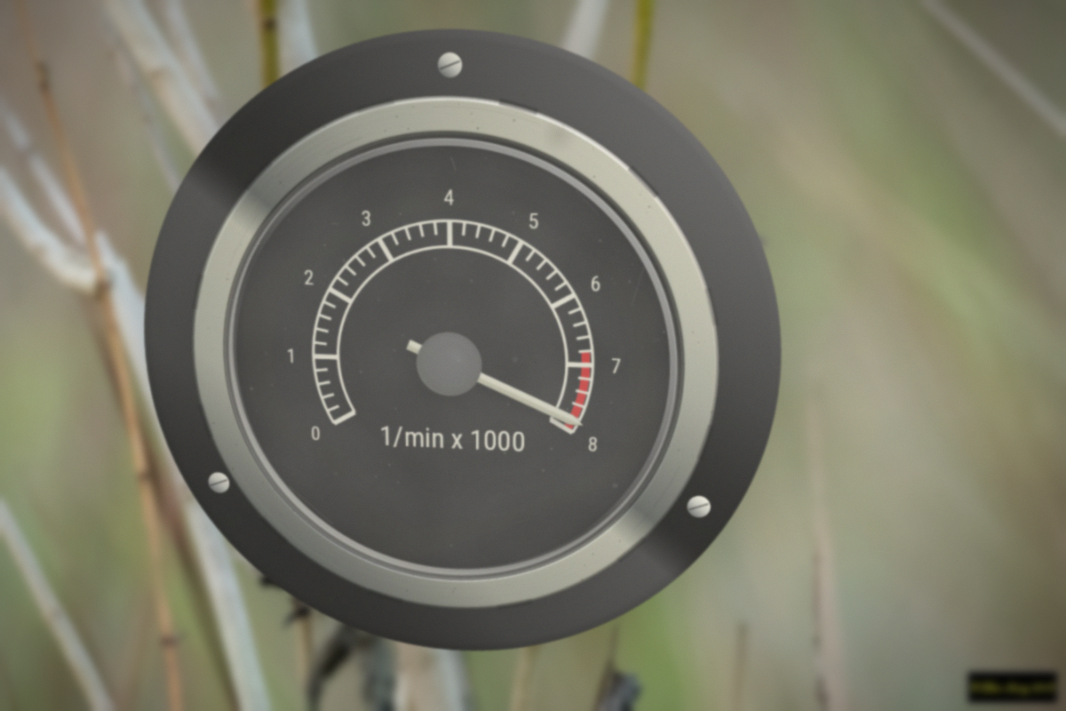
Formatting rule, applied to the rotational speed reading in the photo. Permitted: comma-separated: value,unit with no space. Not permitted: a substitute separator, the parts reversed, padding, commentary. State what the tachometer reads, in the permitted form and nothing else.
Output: 7800,rpm
